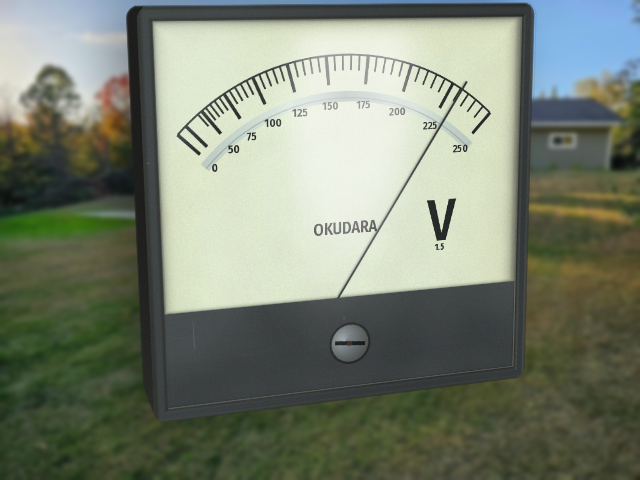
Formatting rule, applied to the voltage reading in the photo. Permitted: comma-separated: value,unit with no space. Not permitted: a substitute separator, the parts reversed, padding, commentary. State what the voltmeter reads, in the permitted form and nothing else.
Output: 230,V
